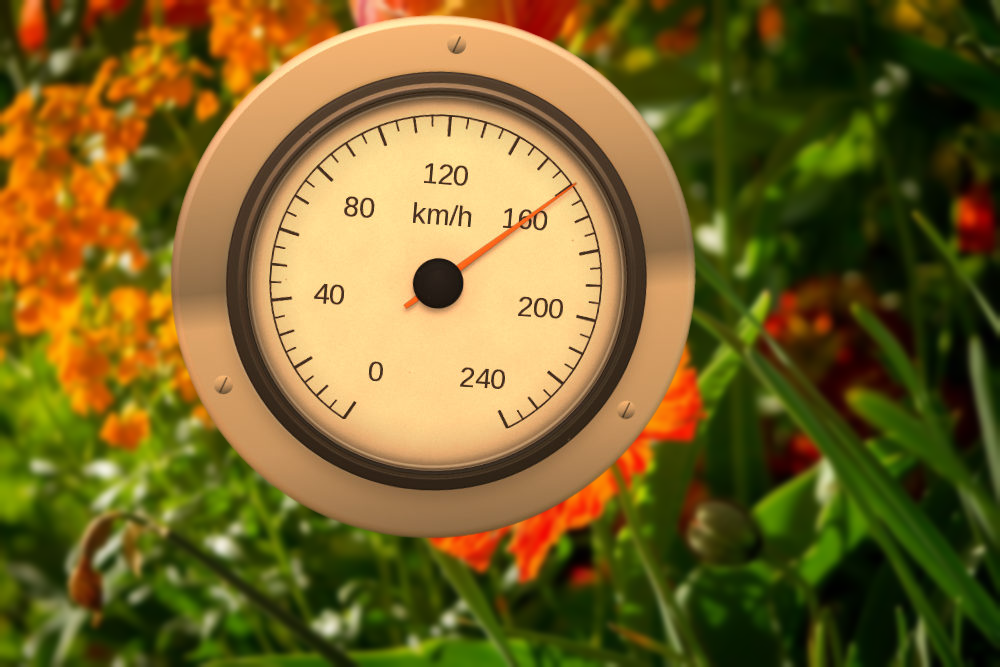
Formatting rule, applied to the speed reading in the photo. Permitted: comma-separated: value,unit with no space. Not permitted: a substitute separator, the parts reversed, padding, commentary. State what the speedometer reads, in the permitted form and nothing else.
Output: 160,km/h
